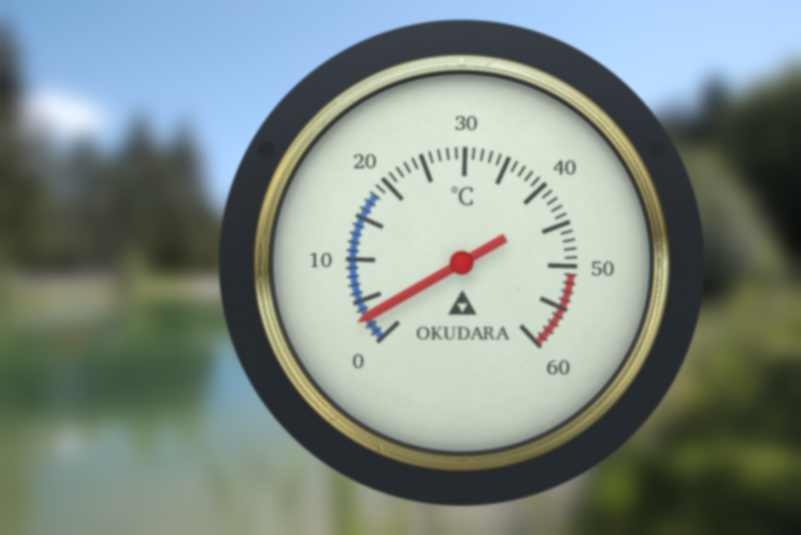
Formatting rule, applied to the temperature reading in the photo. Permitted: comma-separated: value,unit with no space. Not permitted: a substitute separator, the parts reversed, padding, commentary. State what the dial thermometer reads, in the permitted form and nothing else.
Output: 3,°C
